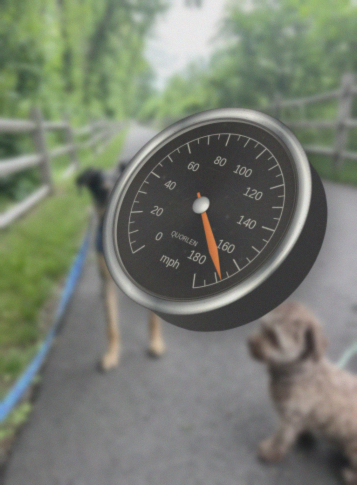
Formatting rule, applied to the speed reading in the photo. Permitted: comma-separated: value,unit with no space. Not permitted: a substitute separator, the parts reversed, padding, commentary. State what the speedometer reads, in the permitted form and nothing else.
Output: 167.5,mph
